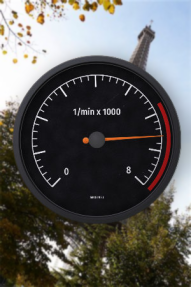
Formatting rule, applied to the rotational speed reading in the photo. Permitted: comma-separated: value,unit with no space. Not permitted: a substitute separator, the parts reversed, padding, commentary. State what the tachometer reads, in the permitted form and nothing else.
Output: 6600,rpm
